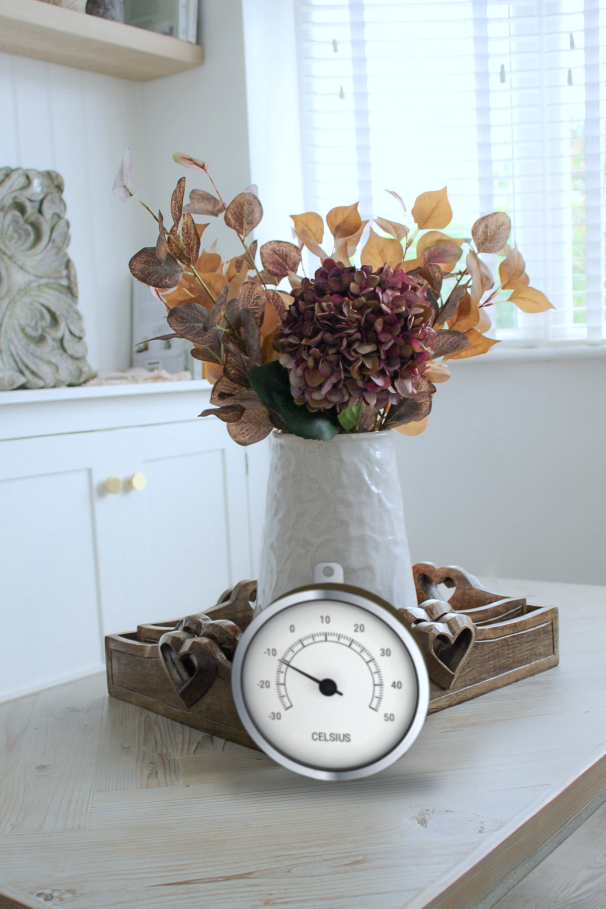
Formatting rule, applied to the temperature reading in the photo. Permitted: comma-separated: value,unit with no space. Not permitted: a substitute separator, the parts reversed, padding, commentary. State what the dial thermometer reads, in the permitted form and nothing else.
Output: -10,°C
